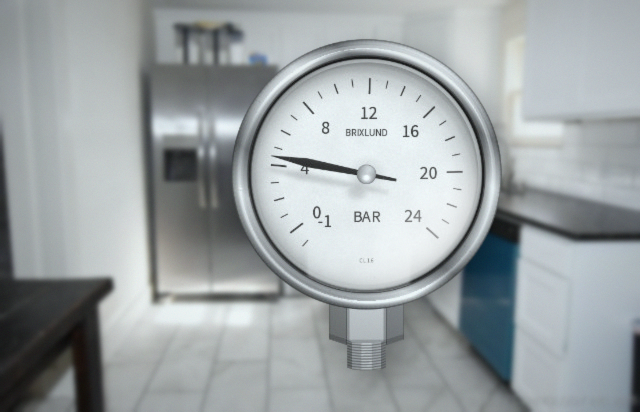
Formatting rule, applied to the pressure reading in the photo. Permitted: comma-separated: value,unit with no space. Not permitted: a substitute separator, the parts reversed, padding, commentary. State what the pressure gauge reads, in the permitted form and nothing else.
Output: 4.5,bar
